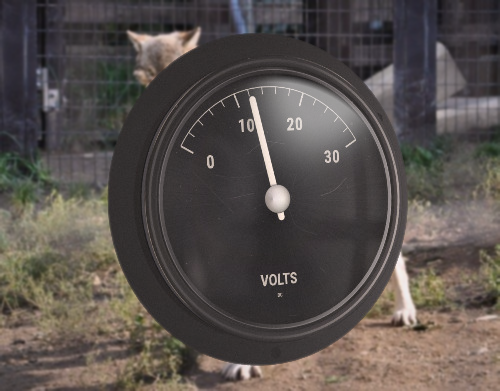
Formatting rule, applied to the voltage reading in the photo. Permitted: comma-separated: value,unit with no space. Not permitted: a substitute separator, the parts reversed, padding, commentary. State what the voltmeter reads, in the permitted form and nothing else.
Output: 12,V
